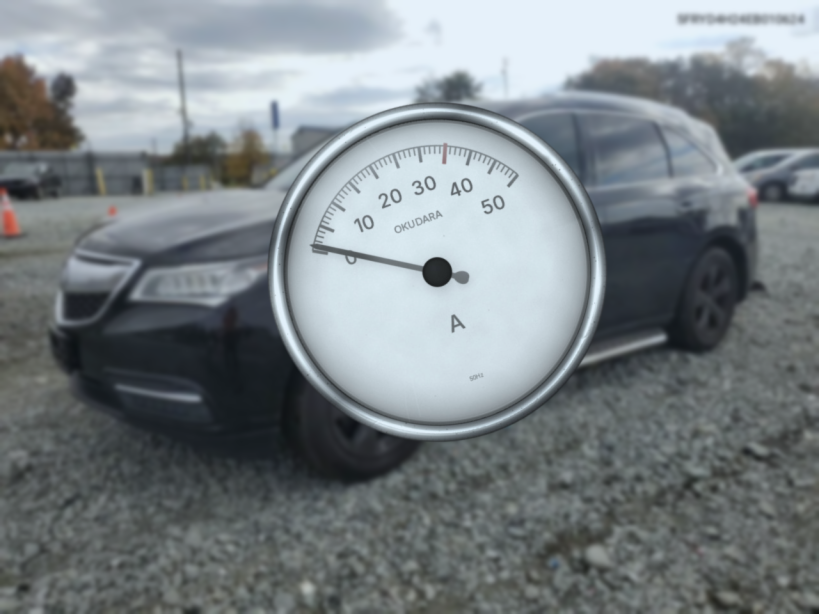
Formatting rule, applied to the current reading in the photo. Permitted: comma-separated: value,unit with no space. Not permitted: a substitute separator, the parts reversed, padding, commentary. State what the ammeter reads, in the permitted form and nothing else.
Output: 1,A
